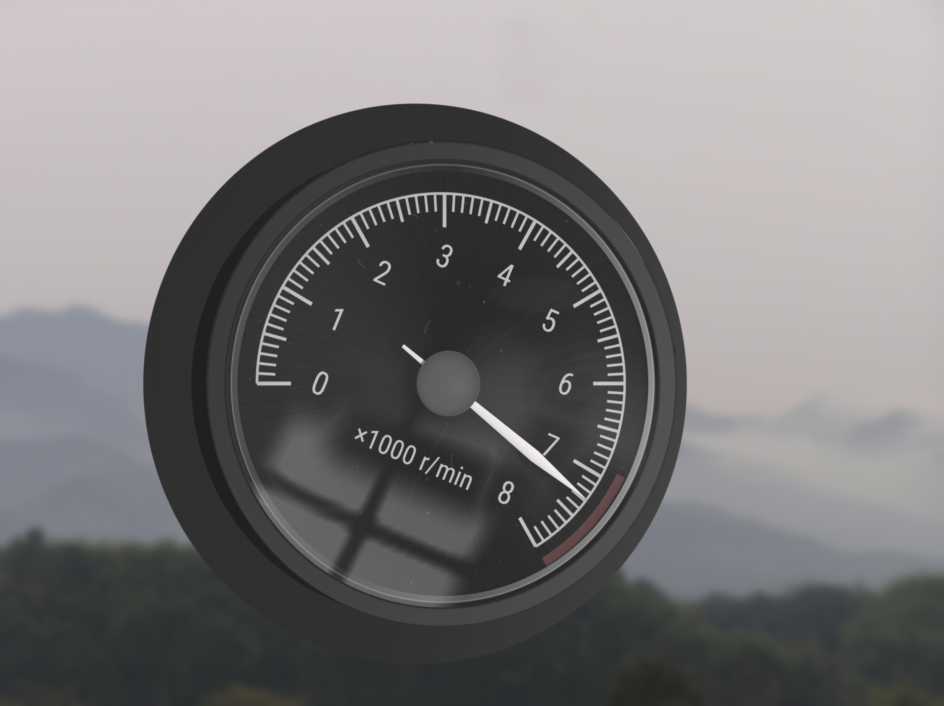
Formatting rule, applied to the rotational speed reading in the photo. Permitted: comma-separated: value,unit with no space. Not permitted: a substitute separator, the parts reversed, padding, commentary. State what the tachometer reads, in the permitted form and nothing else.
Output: 7300,rpm
